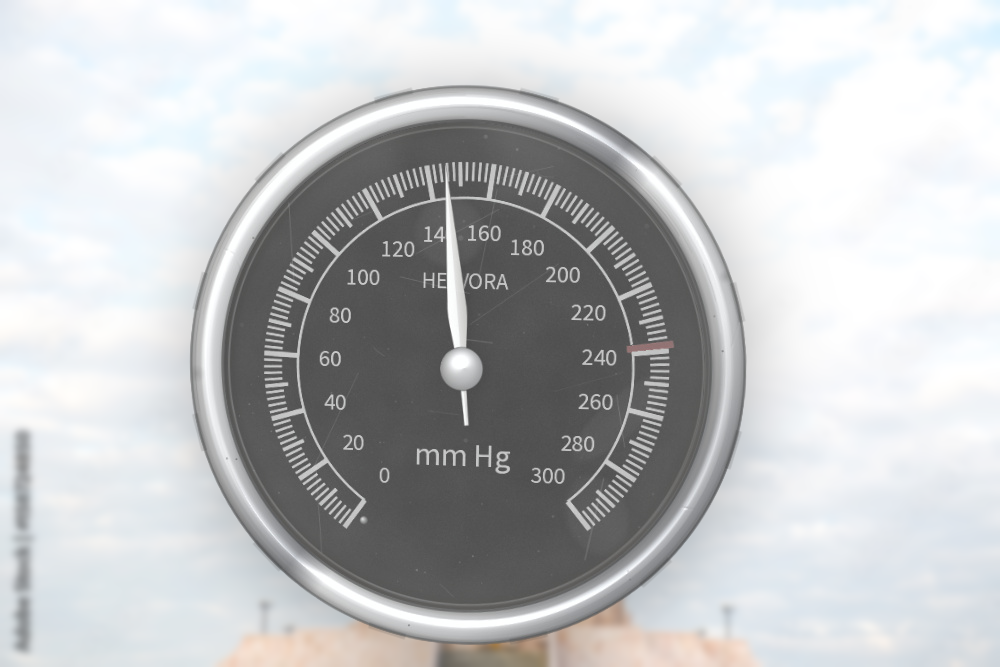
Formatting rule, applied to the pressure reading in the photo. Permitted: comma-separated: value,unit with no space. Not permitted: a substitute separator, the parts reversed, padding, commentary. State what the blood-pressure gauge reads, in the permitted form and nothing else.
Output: 146,mmHg
